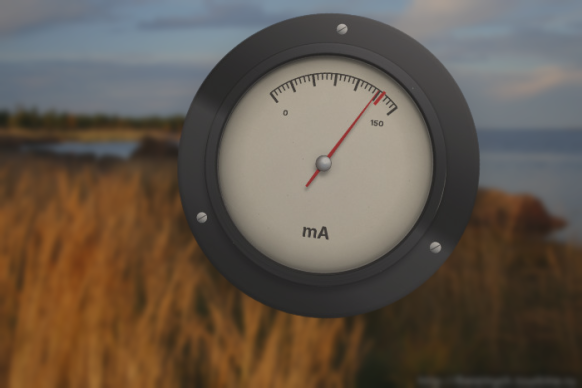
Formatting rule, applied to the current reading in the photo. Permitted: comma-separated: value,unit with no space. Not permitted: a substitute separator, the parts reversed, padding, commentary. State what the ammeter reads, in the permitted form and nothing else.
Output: 125,mA
